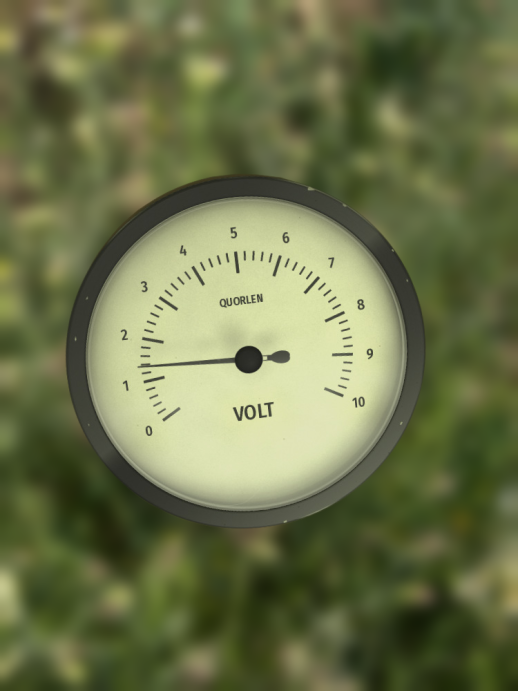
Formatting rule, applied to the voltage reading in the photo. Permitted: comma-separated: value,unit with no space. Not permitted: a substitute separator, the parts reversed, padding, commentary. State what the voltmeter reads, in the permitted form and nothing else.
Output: 1.4,V
